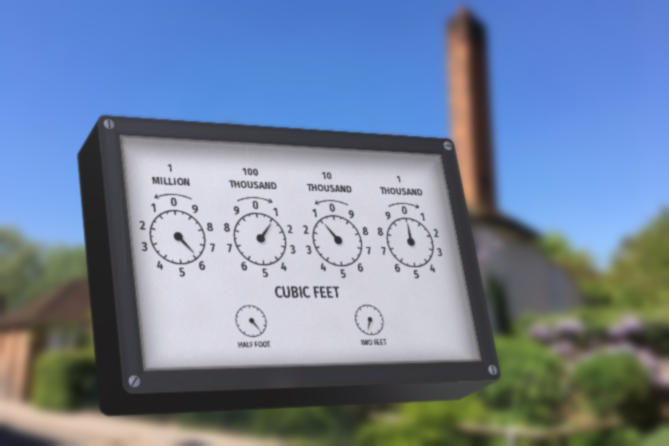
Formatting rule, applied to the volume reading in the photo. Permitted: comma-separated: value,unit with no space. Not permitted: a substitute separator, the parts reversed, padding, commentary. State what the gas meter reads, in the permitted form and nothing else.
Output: 611000,ft³
